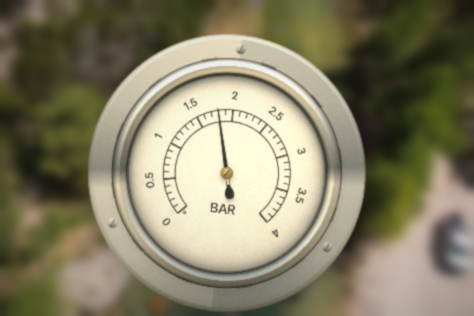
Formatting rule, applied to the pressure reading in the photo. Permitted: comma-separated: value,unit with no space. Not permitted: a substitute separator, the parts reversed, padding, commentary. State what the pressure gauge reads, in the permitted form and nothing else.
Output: 1.8,bar
